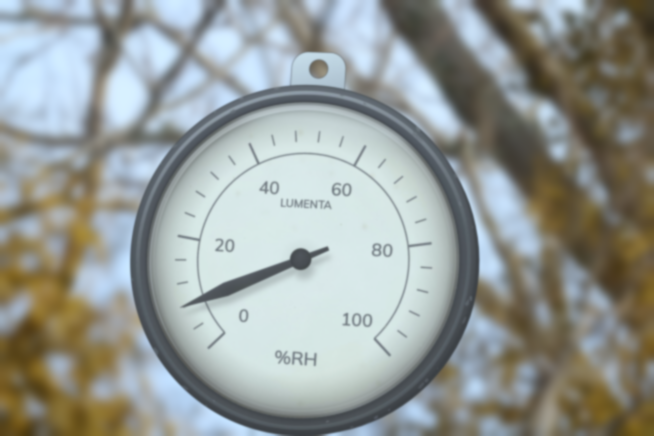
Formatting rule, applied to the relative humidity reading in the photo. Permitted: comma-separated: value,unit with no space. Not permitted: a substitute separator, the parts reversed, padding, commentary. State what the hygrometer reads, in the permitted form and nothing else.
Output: 8,%
